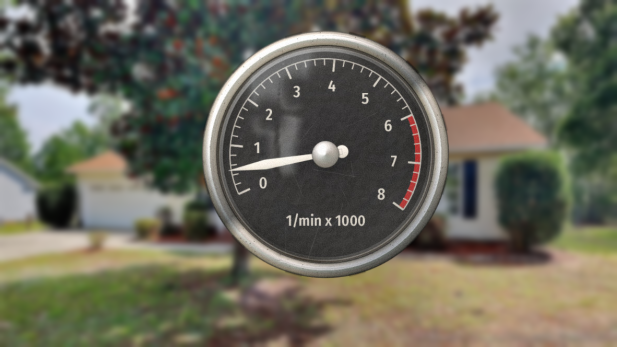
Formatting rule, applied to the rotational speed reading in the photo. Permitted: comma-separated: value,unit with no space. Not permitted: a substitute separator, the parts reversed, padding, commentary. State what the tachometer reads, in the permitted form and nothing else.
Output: 500,rpm
